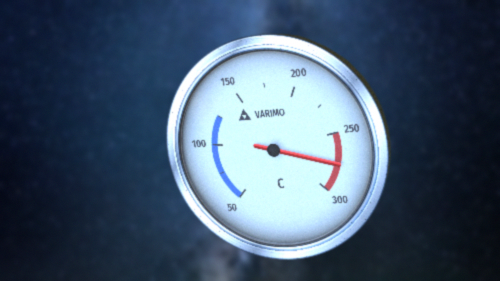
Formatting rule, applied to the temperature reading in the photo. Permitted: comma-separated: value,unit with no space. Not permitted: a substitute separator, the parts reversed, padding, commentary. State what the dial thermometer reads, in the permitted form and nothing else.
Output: 275,°C
